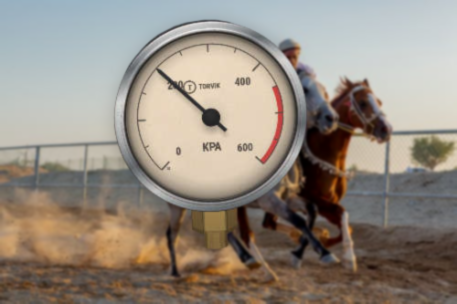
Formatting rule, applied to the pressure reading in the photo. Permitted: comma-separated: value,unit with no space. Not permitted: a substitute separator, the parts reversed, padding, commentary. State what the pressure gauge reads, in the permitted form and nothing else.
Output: 200,kPa
